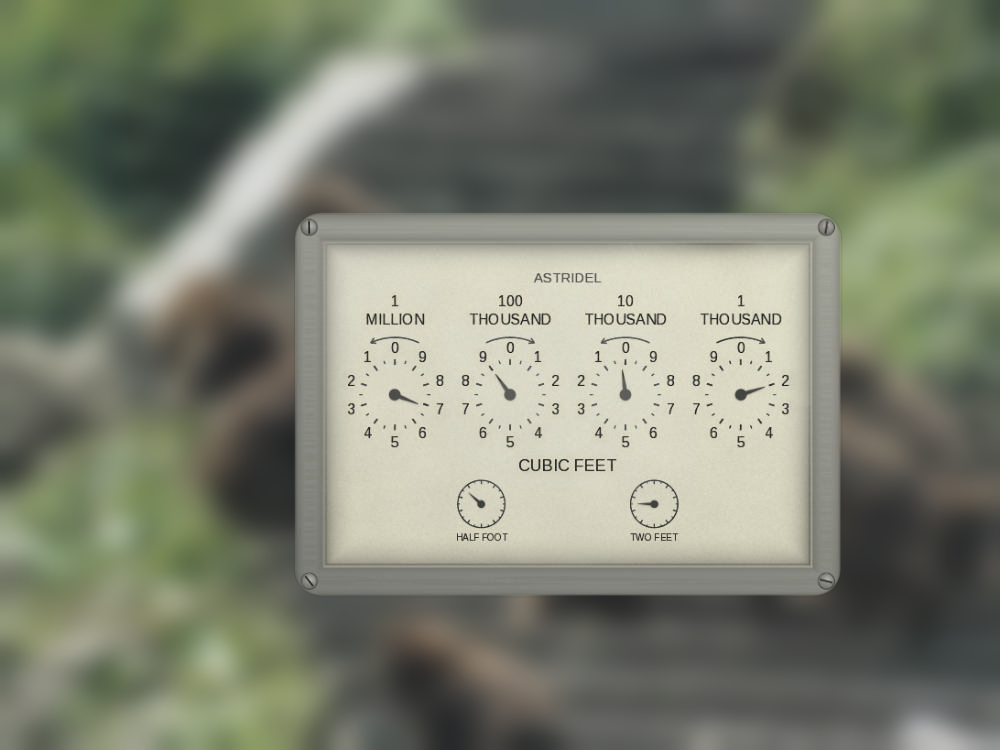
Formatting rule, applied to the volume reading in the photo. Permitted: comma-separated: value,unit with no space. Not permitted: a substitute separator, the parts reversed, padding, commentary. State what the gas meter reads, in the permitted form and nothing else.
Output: 690200,ft³
